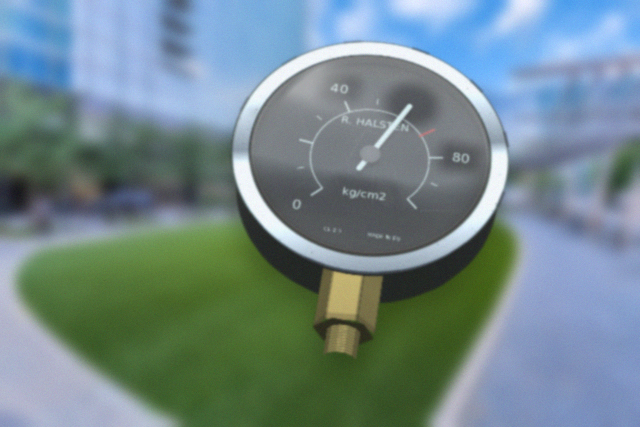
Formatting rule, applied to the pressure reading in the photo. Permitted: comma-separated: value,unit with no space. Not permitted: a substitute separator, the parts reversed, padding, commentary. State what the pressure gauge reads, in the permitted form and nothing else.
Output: 60,kg/cm²
